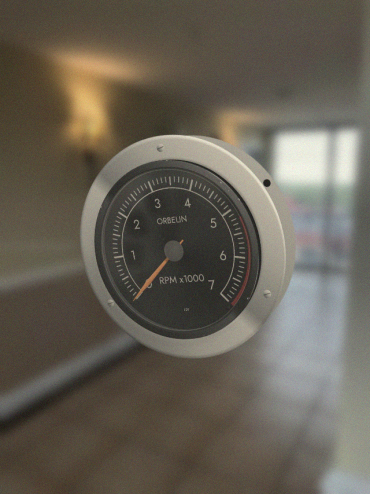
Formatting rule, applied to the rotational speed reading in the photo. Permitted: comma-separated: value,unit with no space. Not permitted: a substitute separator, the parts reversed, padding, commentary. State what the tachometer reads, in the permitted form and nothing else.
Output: 0,rpm
